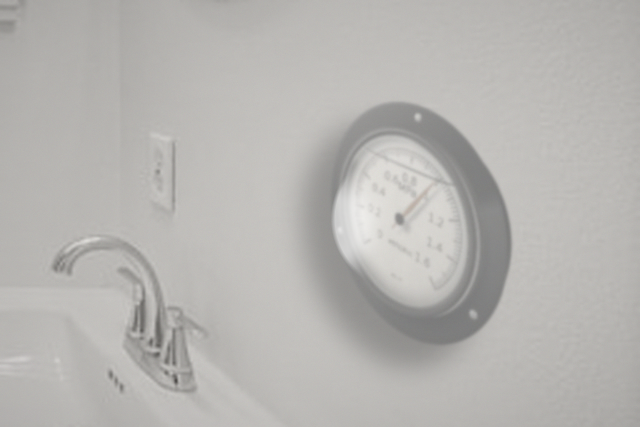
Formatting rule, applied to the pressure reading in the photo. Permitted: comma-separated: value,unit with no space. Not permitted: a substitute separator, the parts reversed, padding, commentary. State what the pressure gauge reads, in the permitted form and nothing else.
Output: 1,MPa
